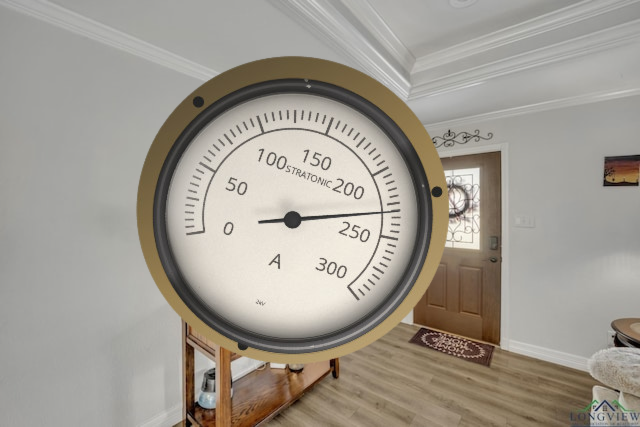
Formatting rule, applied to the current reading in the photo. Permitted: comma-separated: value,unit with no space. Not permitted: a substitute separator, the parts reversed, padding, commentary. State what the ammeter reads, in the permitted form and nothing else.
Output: 230,A
